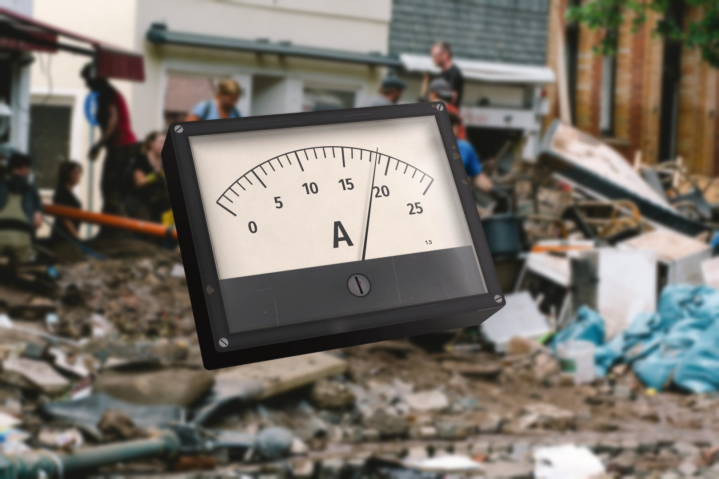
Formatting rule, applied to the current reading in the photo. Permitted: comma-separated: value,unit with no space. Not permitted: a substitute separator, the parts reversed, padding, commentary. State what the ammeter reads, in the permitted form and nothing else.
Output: 18.5,A
